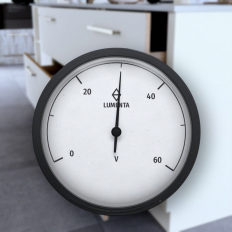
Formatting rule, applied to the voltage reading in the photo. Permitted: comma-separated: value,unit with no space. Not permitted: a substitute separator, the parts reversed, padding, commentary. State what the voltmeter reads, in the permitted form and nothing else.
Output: 30,V
